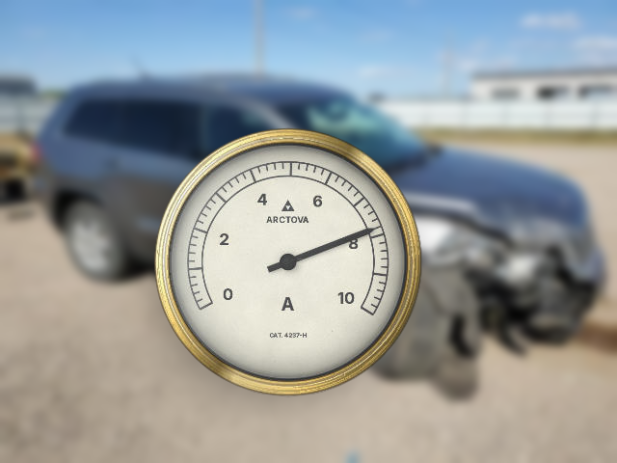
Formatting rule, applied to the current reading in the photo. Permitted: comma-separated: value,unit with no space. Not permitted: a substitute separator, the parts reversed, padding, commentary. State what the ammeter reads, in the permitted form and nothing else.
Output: 7.8,A
